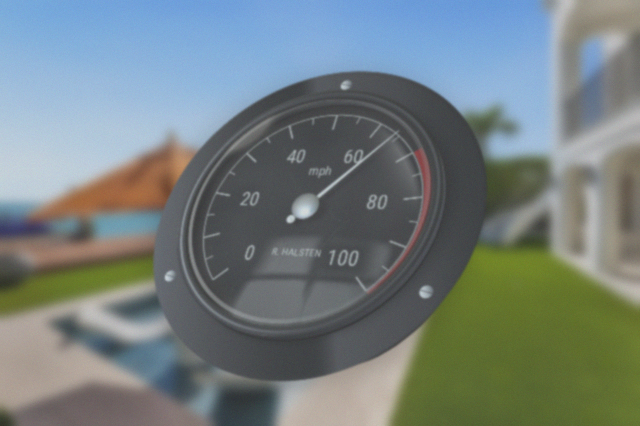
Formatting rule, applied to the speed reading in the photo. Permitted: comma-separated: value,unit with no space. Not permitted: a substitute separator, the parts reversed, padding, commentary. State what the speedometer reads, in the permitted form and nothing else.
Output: 65,mph
